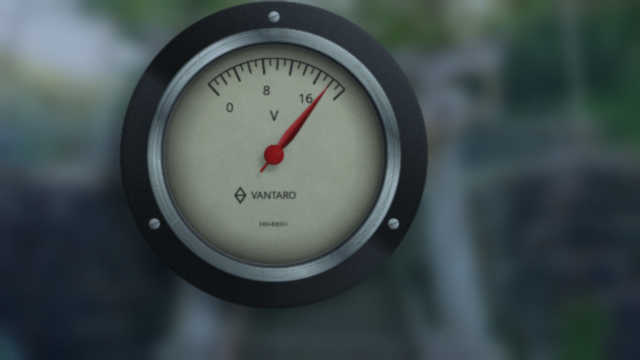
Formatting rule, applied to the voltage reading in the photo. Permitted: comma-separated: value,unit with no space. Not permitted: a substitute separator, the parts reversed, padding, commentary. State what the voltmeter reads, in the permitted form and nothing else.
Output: 18,V
